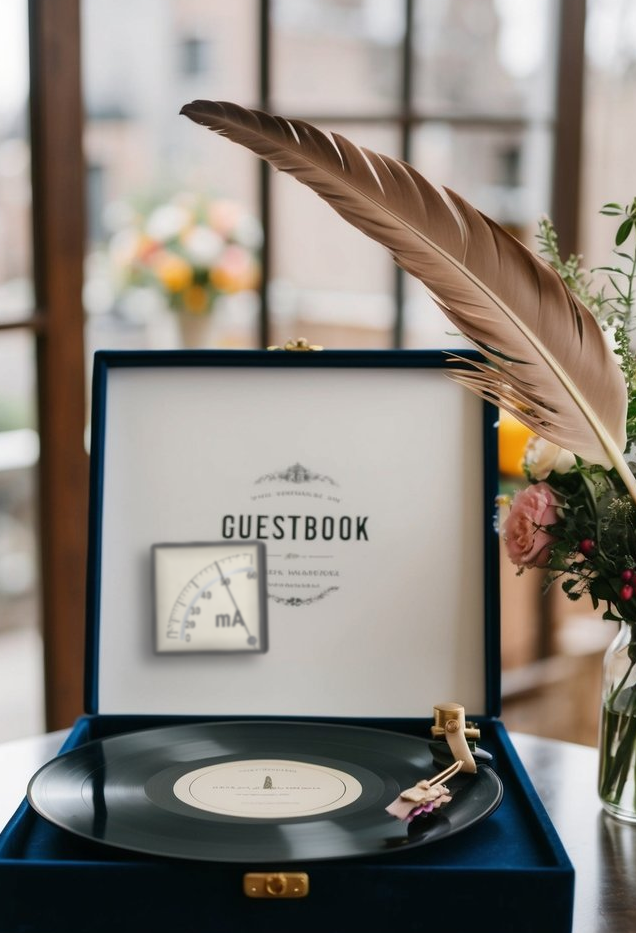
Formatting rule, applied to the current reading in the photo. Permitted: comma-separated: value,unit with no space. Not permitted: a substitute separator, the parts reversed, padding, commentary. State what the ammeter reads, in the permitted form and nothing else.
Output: 50,mA
